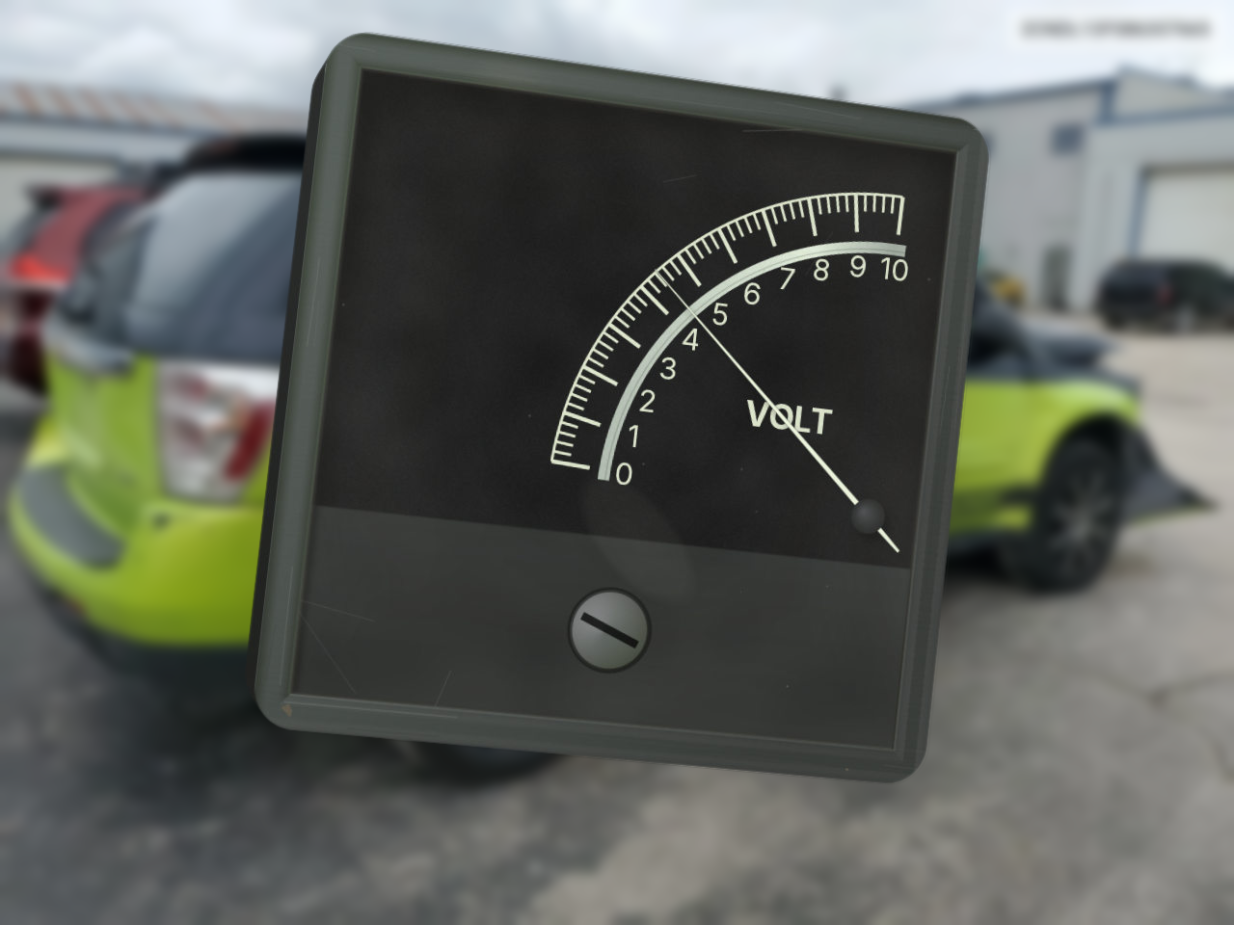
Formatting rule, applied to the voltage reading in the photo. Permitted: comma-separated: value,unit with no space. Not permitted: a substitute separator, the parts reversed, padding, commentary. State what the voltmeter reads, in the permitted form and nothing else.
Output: 4.4,V
